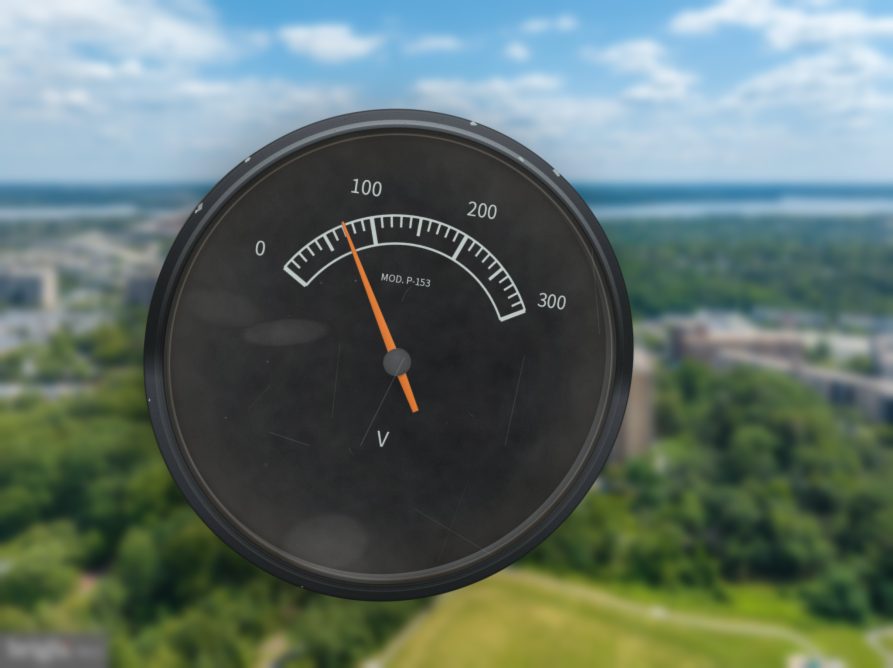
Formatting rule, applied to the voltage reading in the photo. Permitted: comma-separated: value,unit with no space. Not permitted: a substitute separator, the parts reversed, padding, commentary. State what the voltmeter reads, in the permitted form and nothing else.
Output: 70,V
